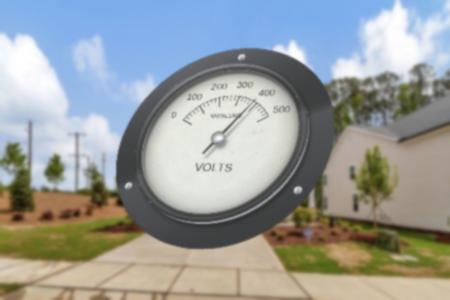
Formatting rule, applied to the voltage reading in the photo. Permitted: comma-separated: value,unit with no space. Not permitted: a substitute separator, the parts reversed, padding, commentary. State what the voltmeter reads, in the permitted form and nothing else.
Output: 400,V
